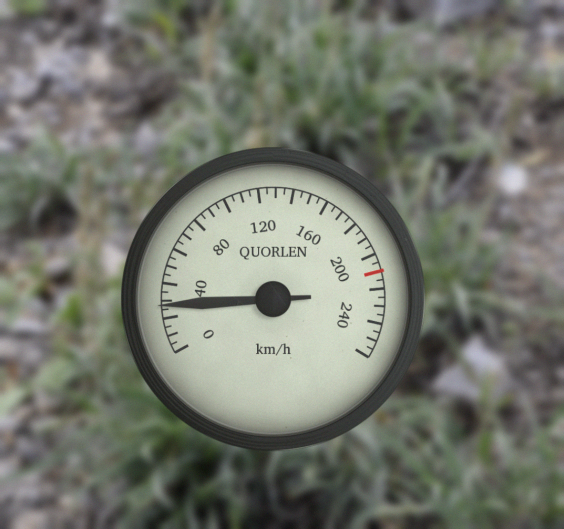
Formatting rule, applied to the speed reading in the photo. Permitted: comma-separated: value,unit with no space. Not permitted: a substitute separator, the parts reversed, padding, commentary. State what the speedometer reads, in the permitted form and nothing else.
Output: 27.5,km/h
